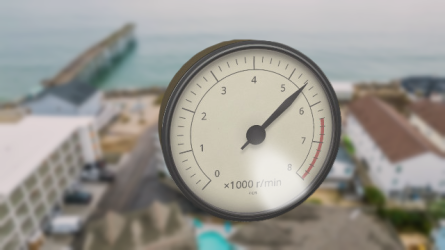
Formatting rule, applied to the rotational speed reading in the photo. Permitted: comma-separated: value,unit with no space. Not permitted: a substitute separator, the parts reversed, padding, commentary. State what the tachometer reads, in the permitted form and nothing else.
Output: 5400,rpm
